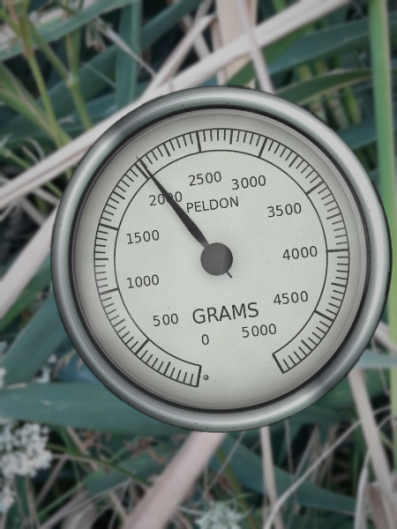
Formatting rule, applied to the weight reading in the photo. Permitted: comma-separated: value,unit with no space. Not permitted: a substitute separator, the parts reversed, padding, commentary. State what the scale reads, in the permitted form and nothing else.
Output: 2050,g
